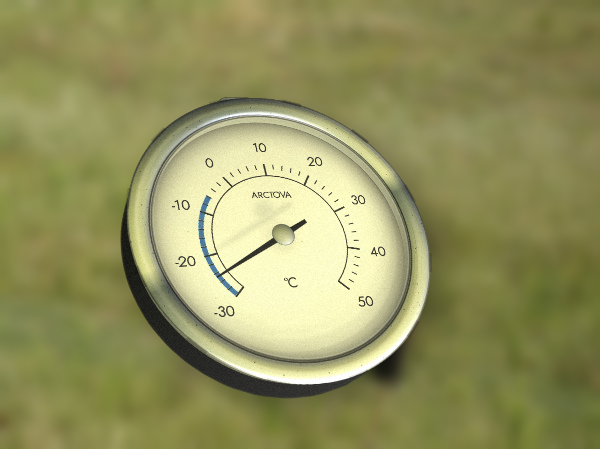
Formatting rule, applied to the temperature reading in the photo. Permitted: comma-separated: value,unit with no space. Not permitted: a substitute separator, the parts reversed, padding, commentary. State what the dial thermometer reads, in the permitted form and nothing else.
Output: -25,°C
